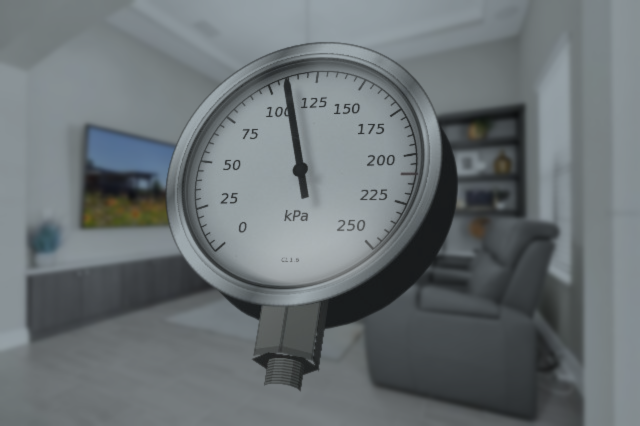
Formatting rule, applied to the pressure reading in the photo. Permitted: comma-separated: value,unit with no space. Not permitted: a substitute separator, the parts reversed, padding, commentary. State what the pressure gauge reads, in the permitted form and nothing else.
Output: 110,kPa
